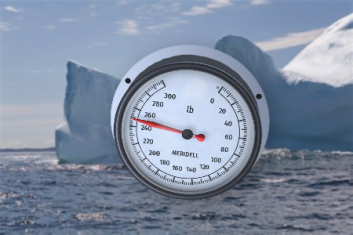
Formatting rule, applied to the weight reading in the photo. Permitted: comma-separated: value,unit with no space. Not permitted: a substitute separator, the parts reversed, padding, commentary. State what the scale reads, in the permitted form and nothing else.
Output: 250,lb
